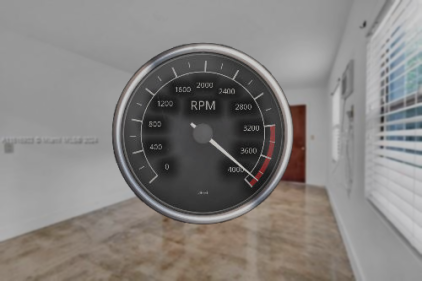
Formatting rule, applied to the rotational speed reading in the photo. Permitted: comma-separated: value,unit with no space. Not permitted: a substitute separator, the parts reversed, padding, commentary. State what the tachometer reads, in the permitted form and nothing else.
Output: 3900,rpm
